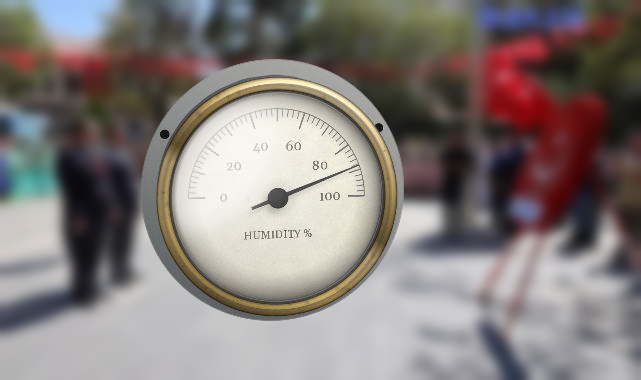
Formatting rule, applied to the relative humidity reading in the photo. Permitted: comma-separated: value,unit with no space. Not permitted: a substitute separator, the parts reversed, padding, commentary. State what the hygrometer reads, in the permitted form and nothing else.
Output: 88,%
